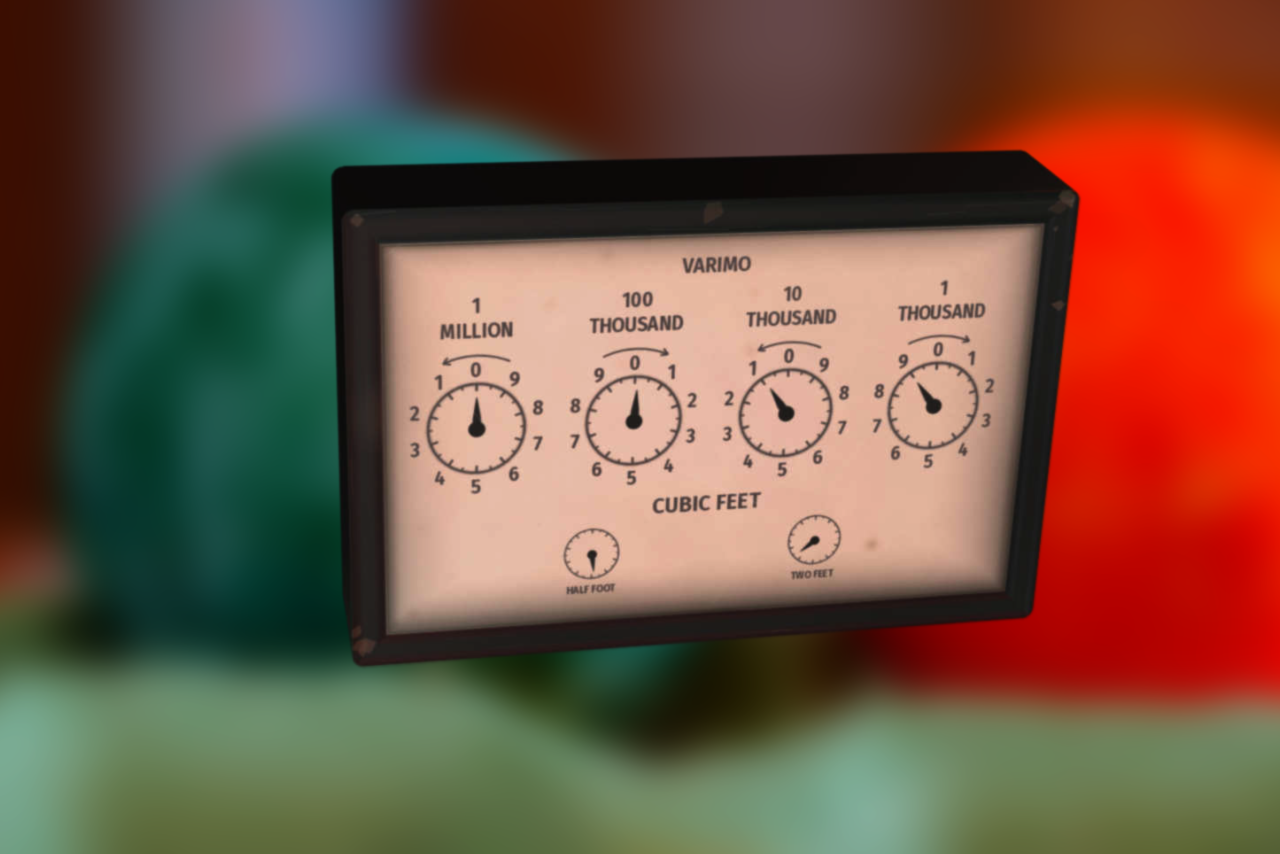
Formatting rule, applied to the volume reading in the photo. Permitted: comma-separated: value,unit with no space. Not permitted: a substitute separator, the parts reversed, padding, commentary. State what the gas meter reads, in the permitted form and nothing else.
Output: 900,ft³
